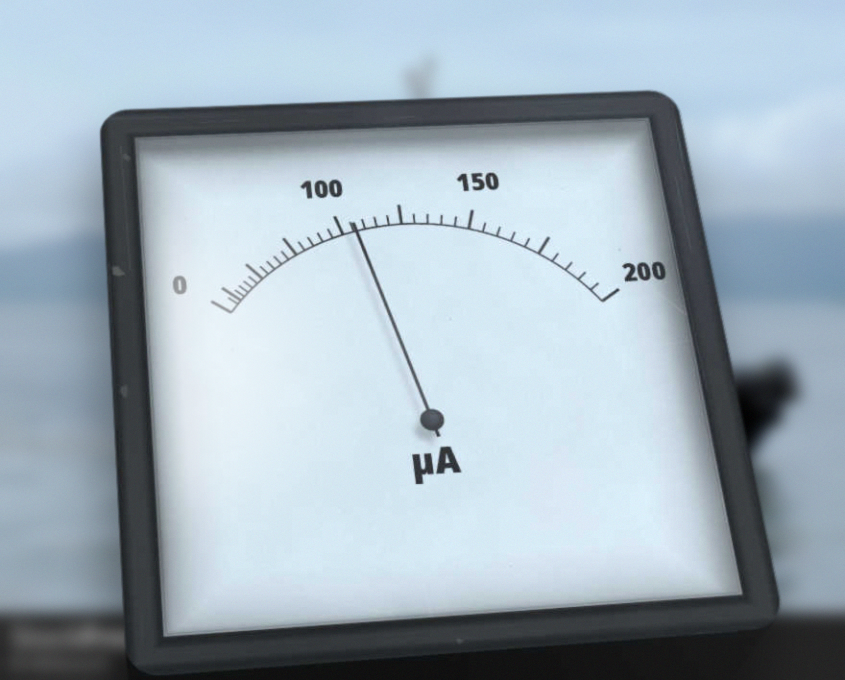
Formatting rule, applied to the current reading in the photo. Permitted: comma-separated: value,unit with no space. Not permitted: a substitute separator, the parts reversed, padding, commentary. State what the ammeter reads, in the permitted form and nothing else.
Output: 105,µA
